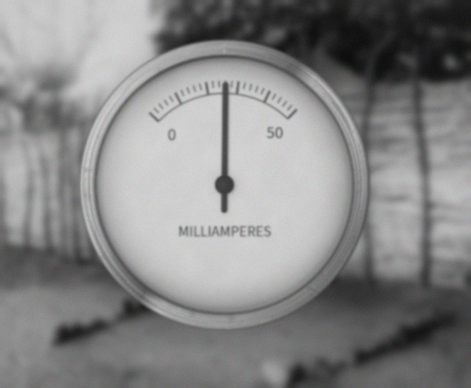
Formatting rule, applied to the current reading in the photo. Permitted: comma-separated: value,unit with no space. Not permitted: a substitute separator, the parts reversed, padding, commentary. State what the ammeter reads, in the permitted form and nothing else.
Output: 26,mA
